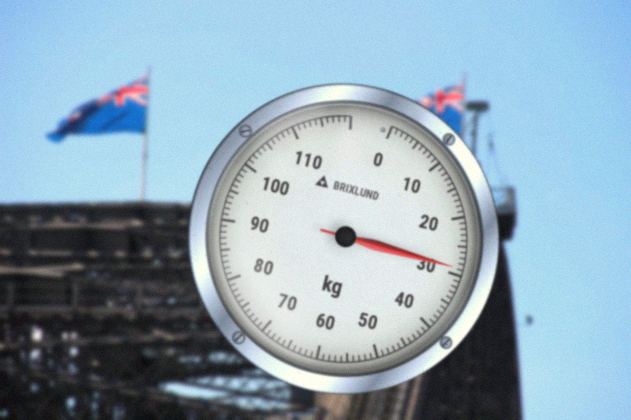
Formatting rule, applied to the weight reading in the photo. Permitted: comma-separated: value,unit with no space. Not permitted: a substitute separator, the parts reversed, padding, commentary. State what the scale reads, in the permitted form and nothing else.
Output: 29,kg
